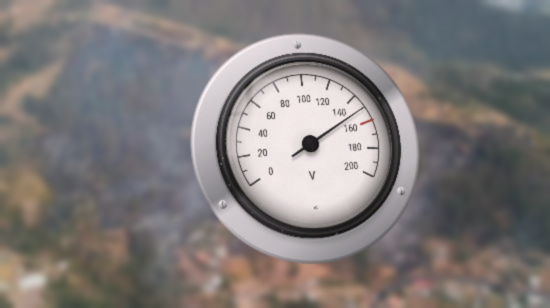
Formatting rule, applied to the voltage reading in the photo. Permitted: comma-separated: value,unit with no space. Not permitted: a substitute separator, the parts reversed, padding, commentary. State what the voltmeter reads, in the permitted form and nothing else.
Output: 150,V
